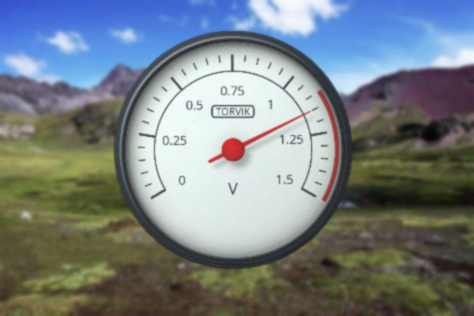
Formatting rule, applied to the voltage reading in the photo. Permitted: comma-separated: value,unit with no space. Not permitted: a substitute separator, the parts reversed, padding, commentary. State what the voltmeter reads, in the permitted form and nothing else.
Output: 1.15,V
